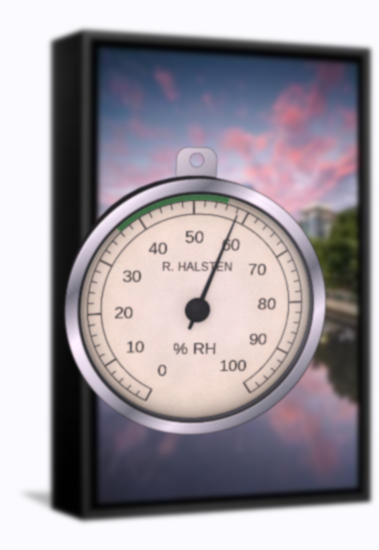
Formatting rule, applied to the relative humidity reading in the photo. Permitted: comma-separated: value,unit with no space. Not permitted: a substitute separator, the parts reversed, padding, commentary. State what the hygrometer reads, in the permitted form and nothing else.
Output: 58,%
